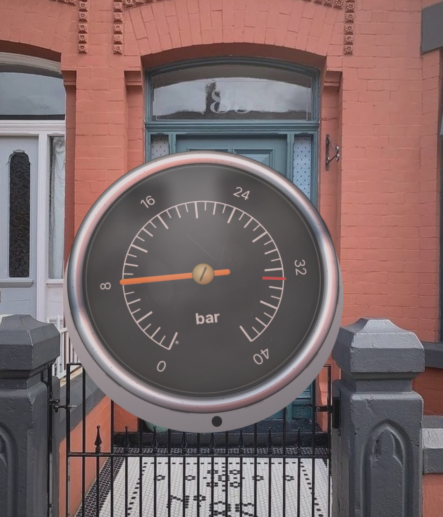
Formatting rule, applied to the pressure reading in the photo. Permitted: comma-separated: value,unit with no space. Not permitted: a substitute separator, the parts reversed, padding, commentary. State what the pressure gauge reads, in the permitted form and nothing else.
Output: 8,bar
